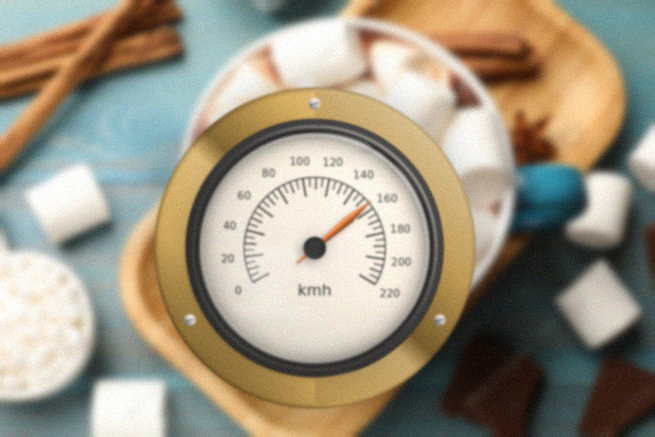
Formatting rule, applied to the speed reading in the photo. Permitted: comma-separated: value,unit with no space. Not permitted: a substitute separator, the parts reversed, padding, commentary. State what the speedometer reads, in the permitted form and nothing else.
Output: 155,km/h
